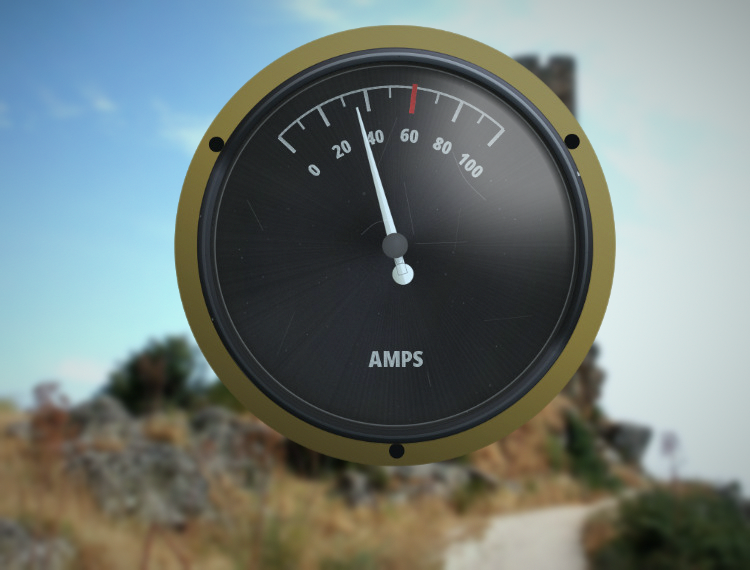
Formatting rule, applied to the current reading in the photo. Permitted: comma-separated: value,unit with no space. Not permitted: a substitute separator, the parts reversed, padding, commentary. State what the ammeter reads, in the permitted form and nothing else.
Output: 35,A
